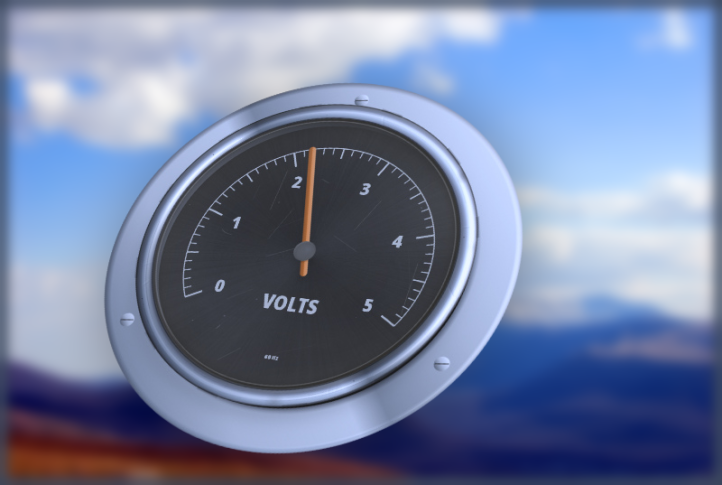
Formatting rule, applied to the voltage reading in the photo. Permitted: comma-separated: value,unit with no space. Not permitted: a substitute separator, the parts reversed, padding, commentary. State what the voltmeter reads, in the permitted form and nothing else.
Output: 2.2,V
